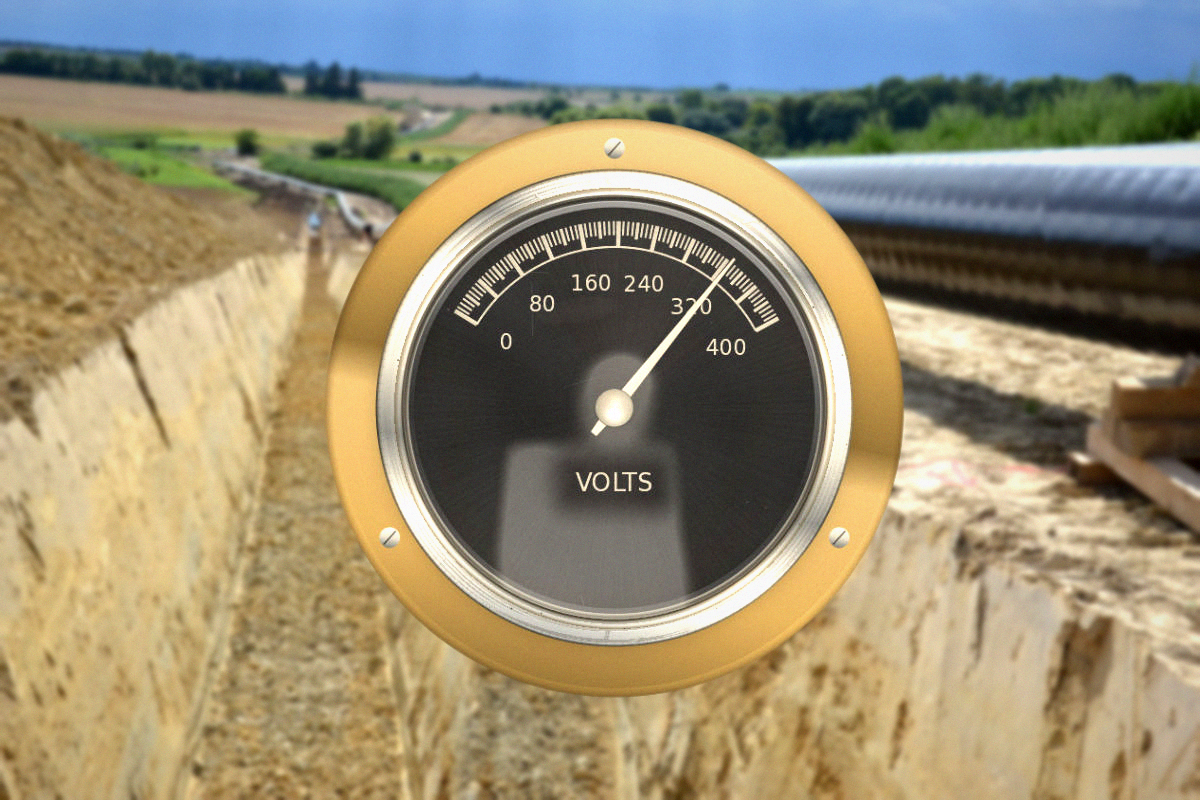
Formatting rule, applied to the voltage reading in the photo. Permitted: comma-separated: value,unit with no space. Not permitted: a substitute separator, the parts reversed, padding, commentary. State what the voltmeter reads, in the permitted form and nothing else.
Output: 325,V
